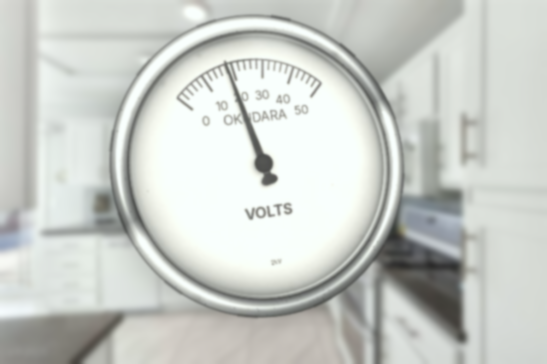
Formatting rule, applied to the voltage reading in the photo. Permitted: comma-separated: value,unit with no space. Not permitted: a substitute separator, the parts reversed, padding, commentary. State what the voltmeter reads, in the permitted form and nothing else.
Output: 18,V
